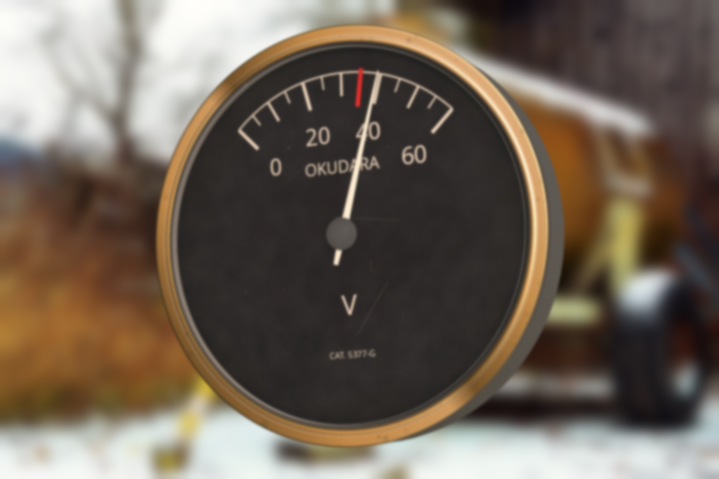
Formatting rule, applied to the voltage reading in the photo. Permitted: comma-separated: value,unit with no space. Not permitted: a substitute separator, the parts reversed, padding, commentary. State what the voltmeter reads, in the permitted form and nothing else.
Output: 40,V
